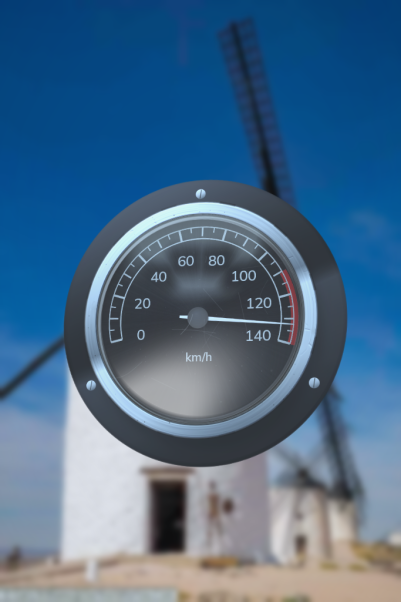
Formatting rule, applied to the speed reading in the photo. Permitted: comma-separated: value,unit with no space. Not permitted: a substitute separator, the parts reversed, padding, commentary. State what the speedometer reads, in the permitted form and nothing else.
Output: 132.5,km/h
